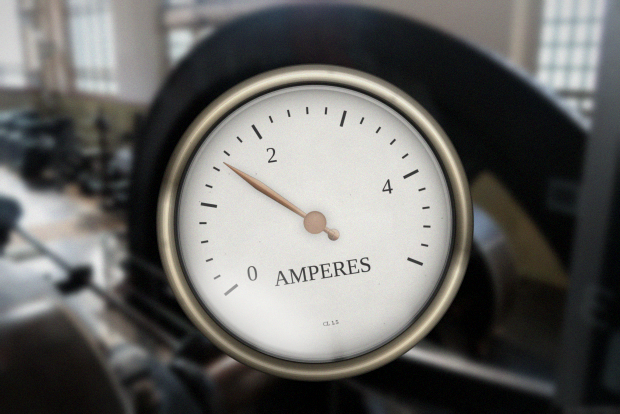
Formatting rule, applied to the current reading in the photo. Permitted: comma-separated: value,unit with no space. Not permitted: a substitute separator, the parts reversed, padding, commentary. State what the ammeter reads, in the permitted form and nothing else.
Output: 1.5,A
